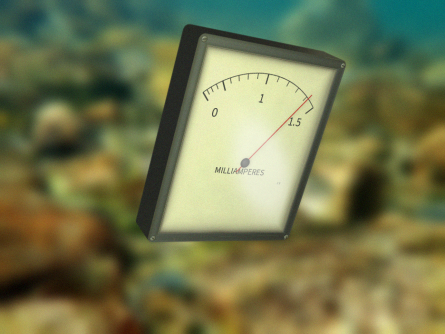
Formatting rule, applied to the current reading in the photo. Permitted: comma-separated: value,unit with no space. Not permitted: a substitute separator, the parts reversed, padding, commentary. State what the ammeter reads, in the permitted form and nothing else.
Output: 1.4,mA
